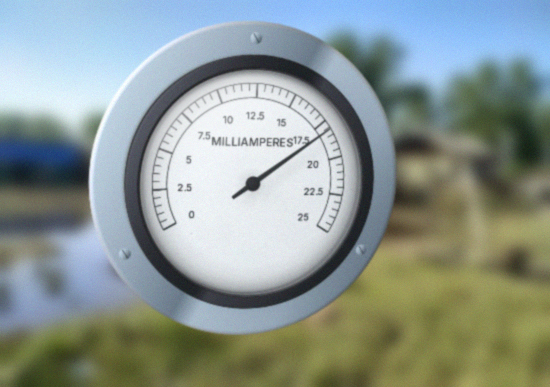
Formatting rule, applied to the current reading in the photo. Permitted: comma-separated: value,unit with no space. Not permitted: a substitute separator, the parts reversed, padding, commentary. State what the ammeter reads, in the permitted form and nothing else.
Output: 18,mA
